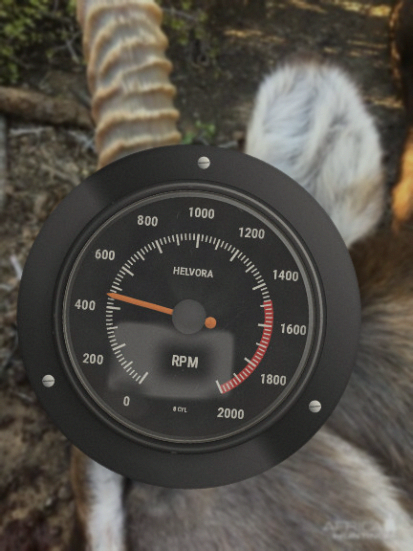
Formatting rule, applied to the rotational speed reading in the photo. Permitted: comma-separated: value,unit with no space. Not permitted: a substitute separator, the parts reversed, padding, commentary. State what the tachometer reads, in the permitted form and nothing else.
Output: 460,rpm
